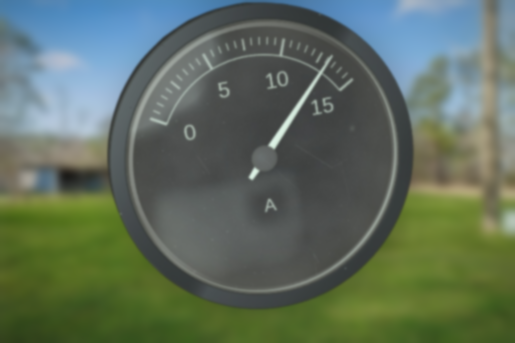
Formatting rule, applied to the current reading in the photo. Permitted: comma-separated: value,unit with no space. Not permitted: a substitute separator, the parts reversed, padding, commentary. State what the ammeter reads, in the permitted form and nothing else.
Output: 13,A
